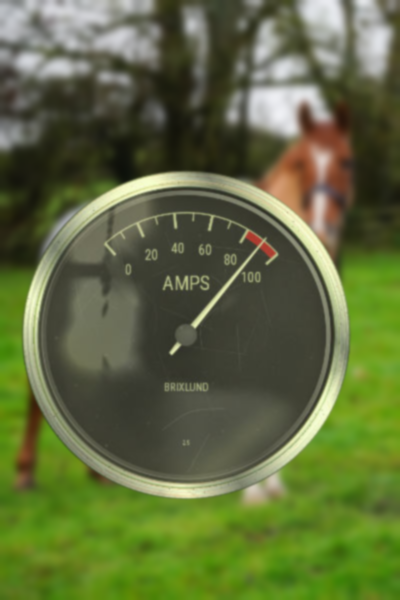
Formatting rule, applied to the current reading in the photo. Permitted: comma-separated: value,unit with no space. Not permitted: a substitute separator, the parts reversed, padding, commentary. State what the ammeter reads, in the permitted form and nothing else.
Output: 90,A
